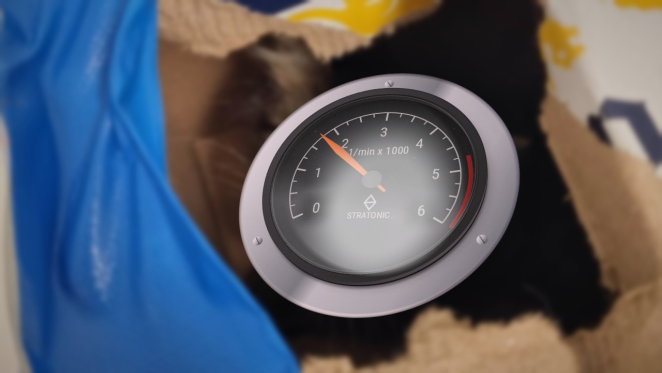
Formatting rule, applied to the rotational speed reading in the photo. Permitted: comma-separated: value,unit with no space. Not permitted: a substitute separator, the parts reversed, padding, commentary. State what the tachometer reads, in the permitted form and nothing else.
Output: 1750,rpm
